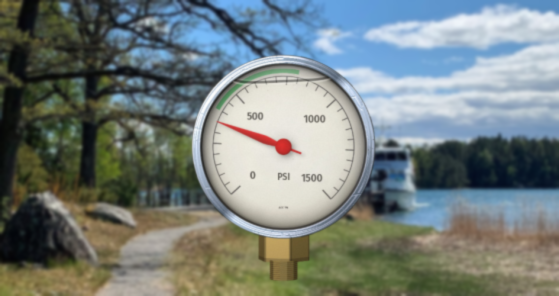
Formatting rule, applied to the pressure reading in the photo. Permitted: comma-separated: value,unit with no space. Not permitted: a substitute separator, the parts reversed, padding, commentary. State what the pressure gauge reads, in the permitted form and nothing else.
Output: 350,psi
